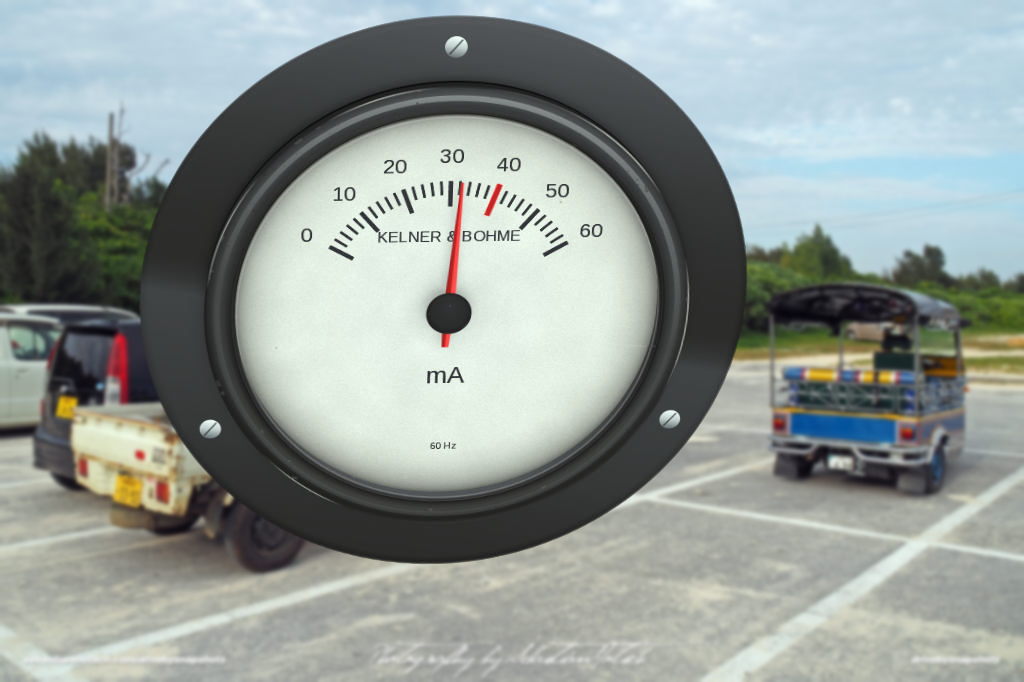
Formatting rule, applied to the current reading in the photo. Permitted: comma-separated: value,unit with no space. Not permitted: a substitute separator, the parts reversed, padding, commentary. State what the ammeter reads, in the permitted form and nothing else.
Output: 32,mA
